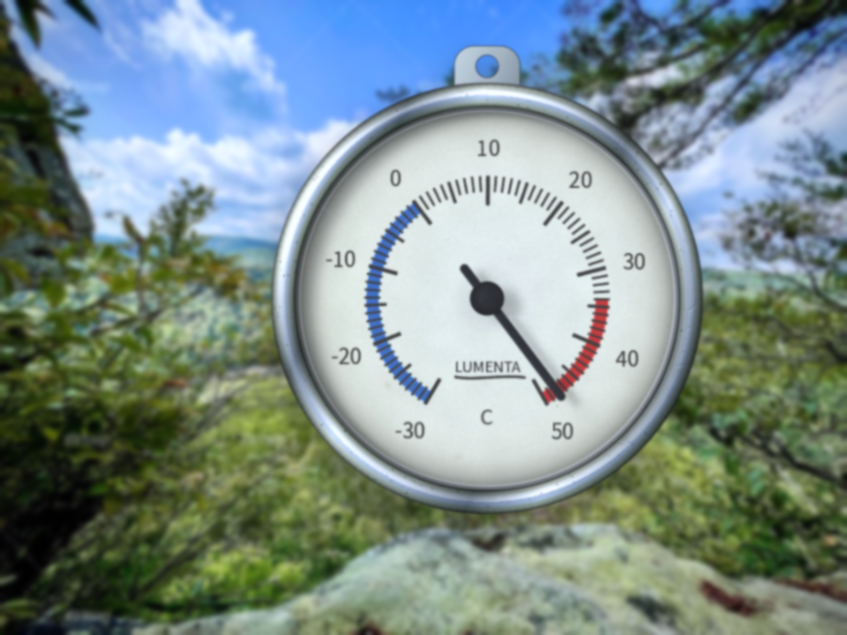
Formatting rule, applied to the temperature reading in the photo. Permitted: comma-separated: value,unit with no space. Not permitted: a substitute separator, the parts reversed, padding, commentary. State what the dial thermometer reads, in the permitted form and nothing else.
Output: 48,°C
